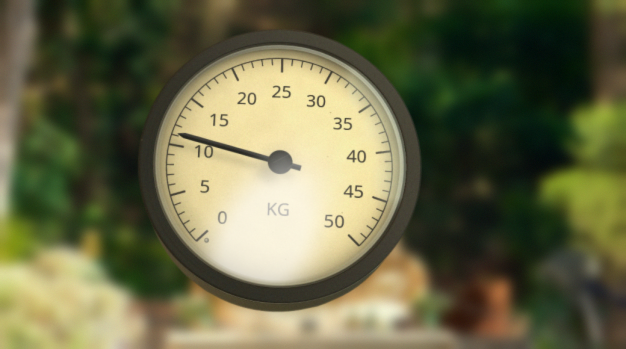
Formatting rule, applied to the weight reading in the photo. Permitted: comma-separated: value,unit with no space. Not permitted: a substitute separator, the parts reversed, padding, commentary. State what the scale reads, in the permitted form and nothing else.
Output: 11,kg
